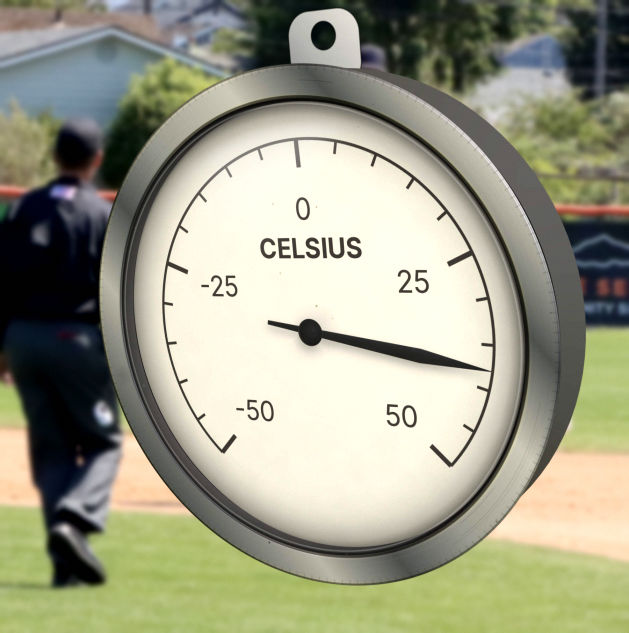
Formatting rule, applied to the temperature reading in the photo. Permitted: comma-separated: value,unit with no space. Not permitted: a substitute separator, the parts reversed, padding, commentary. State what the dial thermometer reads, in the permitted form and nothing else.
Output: 37.5,°C
